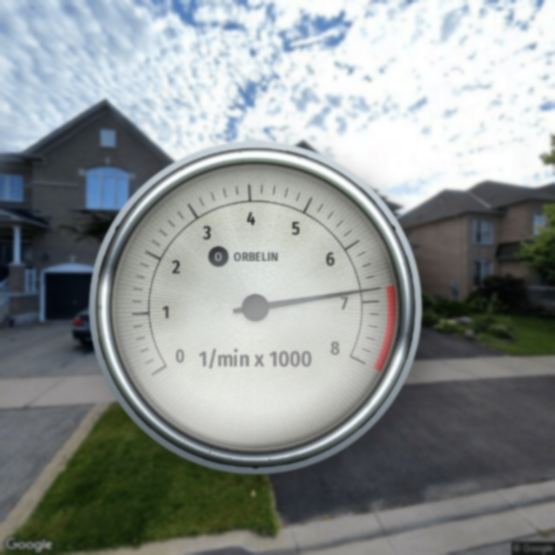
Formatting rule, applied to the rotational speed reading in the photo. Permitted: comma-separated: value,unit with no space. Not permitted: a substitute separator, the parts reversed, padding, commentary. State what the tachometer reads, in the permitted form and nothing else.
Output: 6800,rpm
